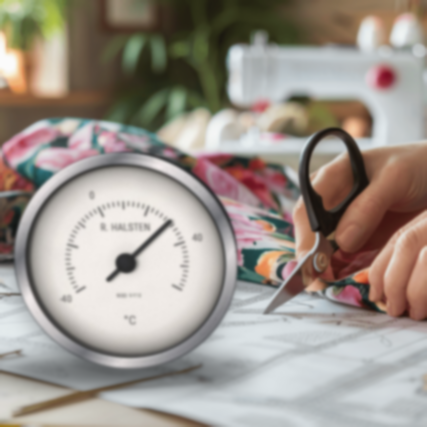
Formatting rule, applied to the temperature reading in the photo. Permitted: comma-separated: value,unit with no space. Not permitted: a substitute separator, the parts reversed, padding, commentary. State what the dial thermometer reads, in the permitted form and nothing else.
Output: 30,°C
